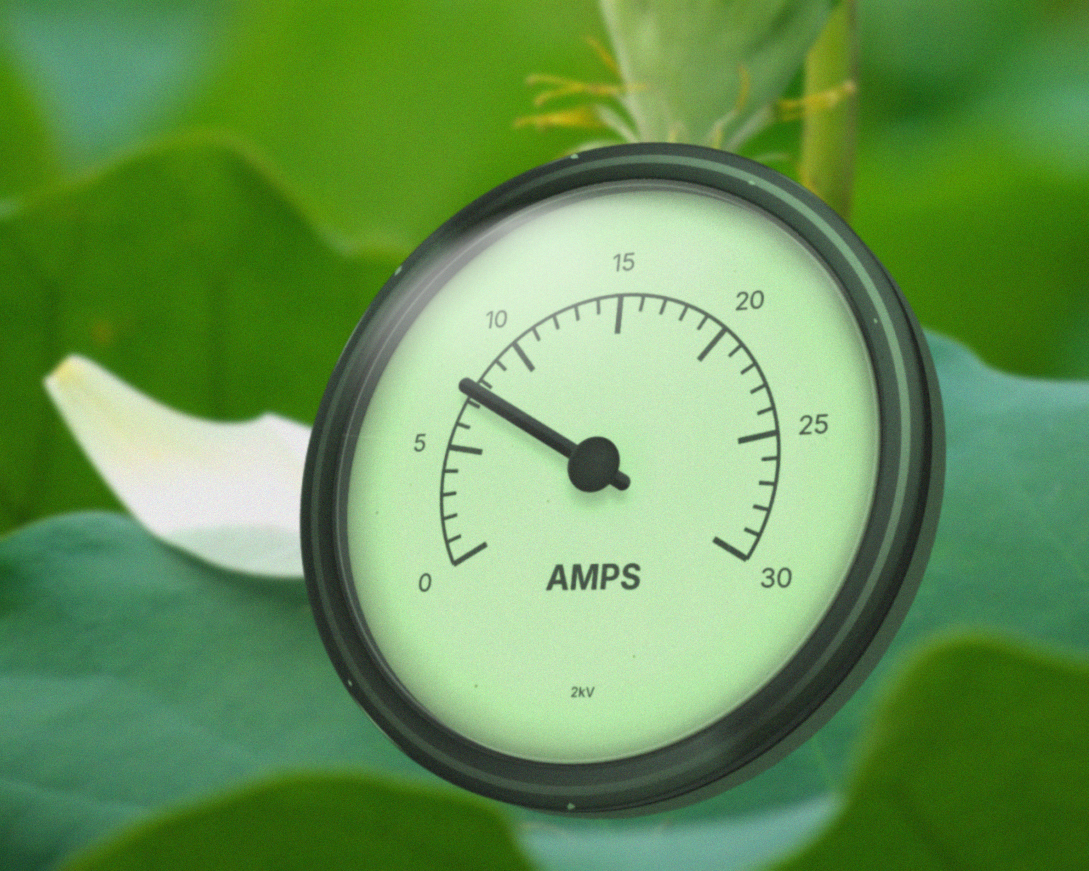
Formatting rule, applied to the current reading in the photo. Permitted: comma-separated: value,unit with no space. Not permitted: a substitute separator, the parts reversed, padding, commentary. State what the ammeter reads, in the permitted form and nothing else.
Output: 7.5,A
